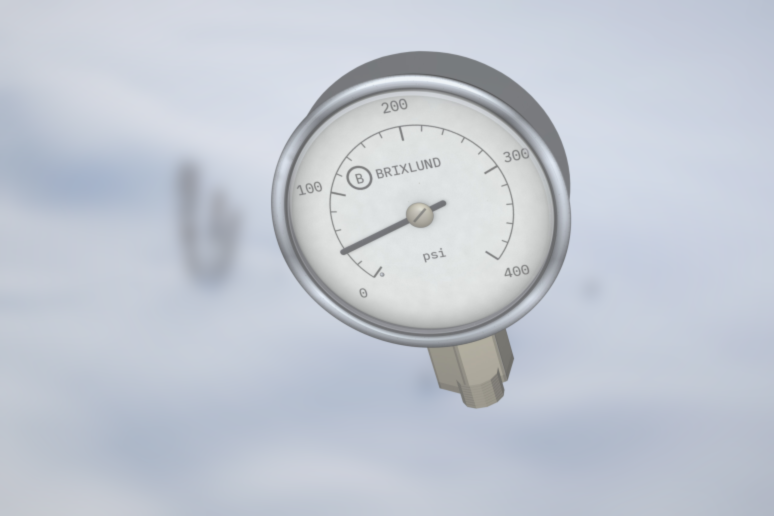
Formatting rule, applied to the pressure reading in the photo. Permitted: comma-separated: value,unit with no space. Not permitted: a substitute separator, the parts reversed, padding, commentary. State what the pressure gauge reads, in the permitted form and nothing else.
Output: 40,psi
